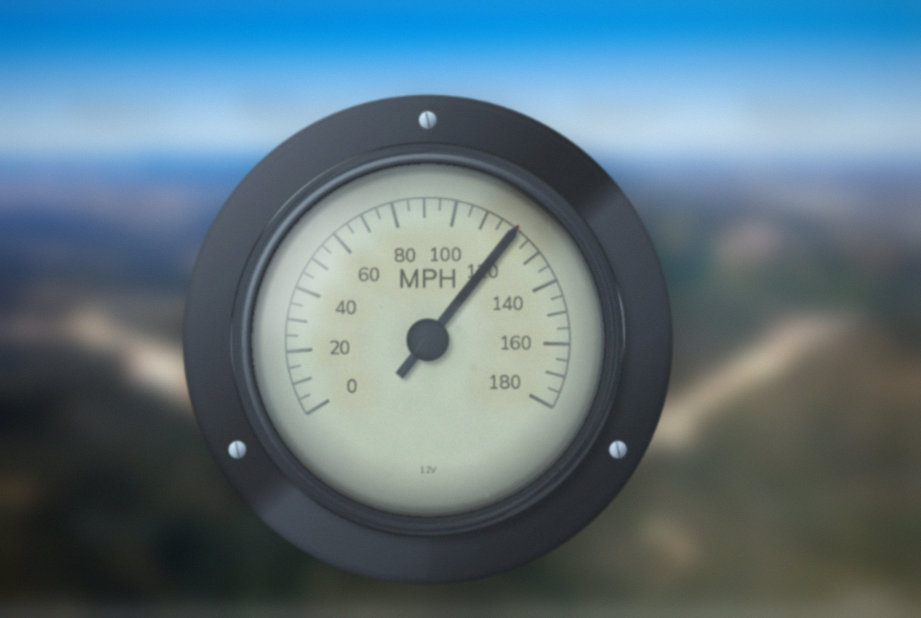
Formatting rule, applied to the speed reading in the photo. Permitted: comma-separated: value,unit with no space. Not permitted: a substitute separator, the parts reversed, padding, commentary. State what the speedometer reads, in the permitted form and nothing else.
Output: 120,mph
